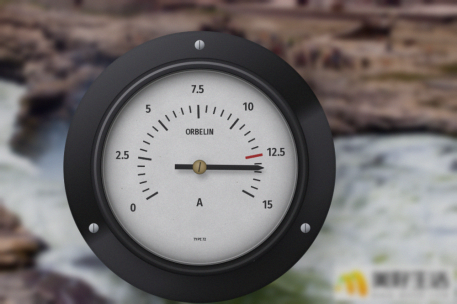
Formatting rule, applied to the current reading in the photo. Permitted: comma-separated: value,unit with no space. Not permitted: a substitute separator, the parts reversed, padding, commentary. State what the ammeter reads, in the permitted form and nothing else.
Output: 13.25,A
